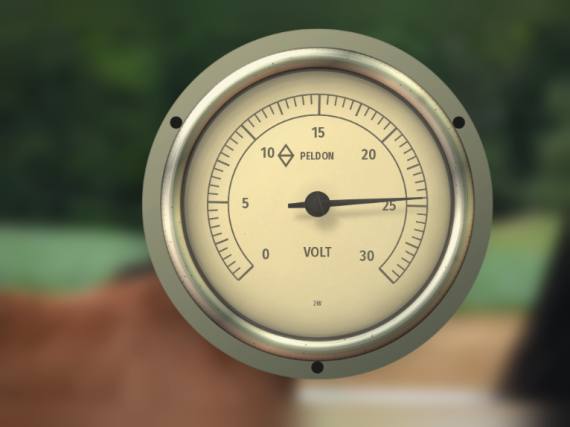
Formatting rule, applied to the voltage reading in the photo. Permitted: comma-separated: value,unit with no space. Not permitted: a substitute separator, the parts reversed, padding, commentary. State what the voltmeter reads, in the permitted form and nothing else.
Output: 24.5,V
